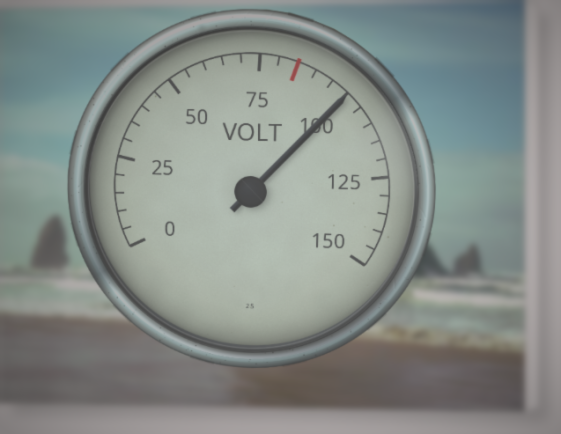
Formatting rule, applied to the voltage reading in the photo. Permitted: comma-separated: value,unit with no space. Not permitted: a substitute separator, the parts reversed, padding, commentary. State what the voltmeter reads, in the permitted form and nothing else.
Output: 100,V
